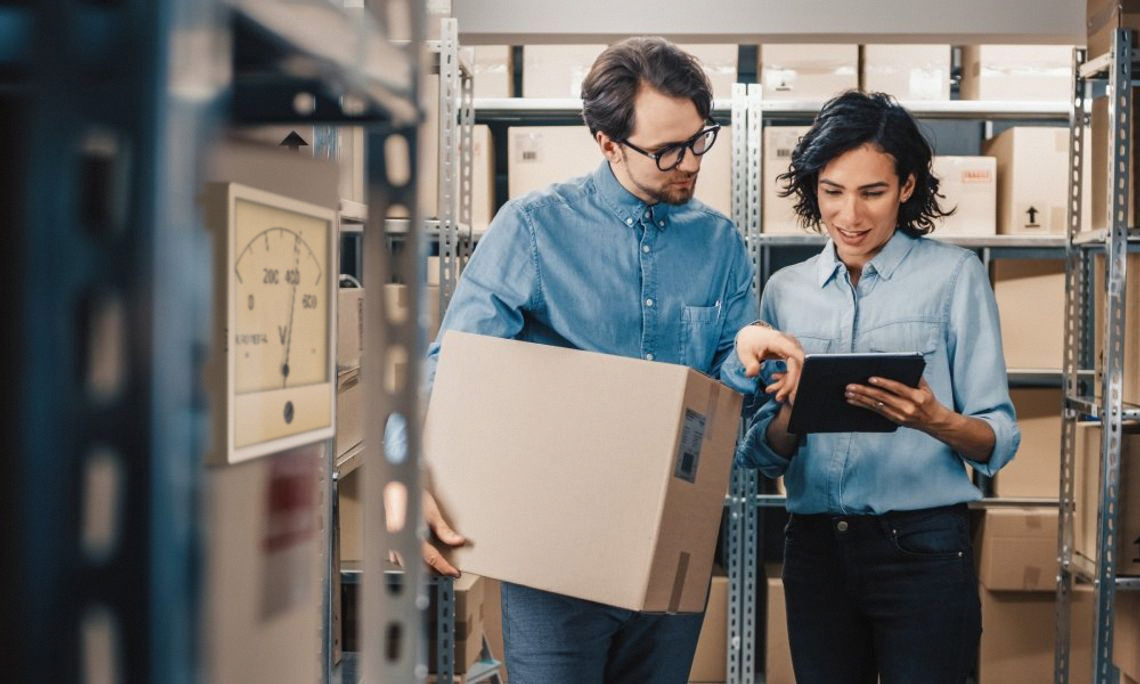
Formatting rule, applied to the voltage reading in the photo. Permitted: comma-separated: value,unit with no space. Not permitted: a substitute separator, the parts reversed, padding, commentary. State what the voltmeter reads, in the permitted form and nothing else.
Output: 400,V
